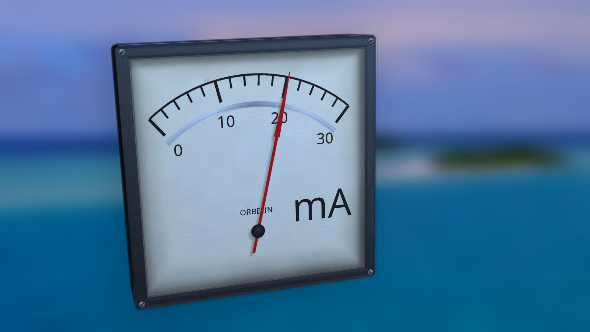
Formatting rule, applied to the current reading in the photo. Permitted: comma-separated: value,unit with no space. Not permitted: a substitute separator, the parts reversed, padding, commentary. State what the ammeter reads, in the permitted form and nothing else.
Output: 20,mA
